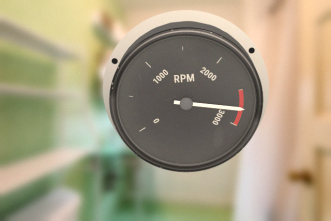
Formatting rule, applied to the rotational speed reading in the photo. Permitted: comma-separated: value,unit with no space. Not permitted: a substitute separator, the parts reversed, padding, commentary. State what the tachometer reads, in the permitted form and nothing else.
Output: 2750,rpm
